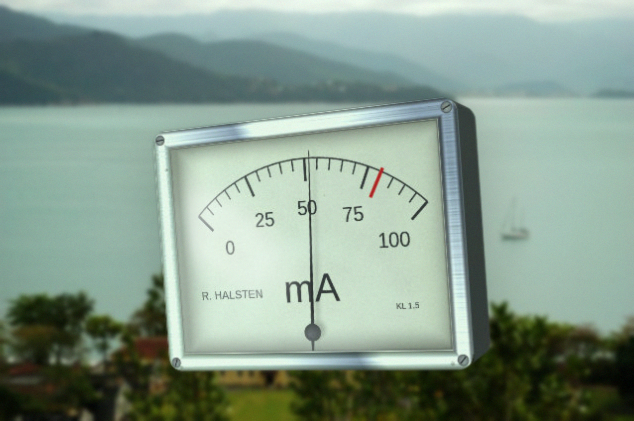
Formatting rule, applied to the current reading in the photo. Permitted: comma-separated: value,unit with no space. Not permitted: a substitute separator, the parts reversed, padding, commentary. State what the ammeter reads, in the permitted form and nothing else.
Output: 52.5,mA
